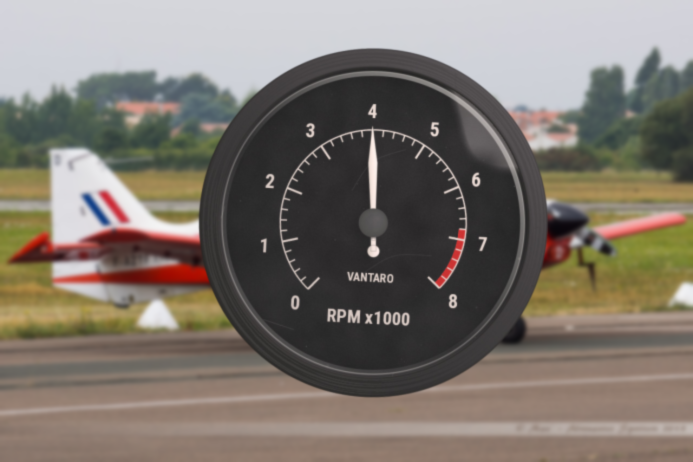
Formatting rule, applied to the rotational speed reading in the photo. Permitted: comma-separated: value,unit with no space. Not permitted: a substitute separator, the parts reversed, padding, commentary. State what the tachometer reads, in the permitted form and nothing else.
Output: 4000,rpm
